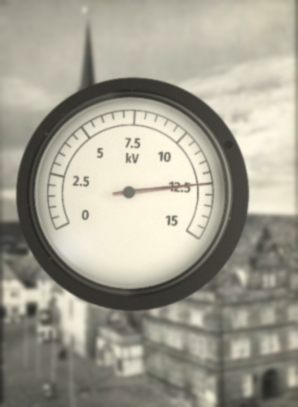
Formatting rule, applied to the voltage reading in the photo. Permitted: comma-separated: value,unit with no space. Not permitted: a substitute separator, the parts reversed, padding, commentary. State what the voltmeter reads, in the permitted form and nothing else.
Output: 12.5,kV
